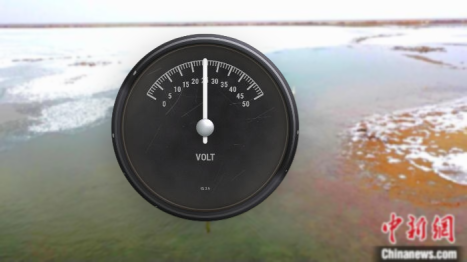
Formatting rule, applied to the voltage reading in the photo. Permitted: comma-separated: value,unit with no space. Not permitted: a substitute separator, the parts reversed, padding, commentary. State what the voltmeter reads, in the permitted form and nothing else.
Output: 25,V
